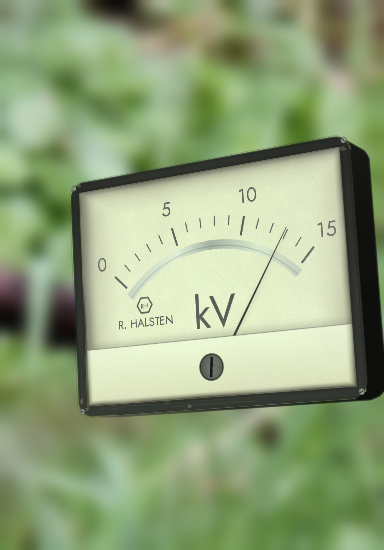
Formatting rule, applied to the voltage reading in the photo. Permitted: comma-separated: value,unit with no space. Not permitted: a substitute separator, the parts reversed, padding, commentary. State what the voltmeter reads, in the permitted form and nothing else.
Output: 13,kV
